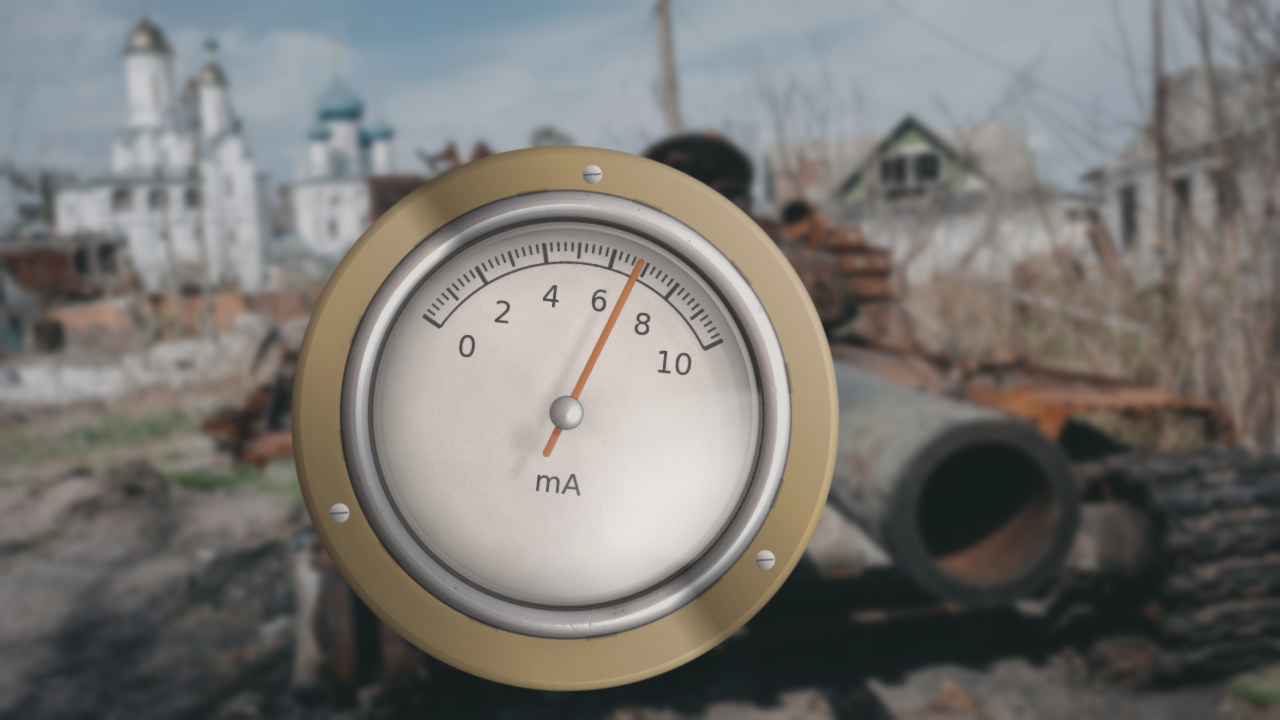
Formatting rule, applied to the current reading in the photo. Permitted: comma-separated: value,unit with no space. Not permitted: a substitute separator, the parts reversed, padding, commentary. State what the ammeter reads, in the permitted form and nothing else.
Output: 6.8,mA
